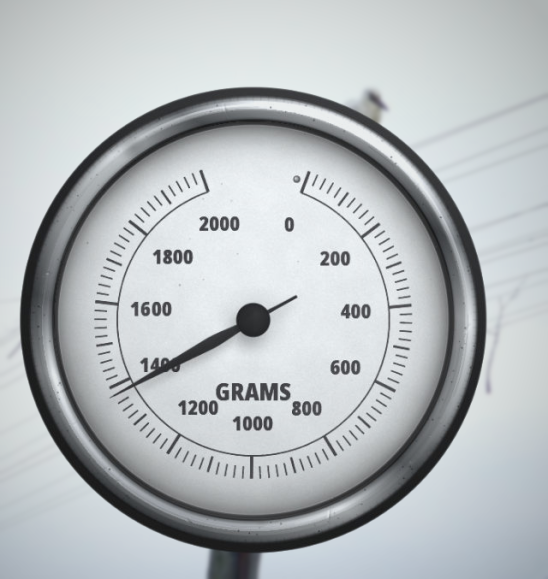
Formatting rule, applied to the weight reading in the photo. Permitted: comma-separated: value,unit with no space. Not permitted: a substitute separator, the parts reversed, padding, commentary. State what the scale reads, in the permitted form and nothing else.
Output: 1380,g
